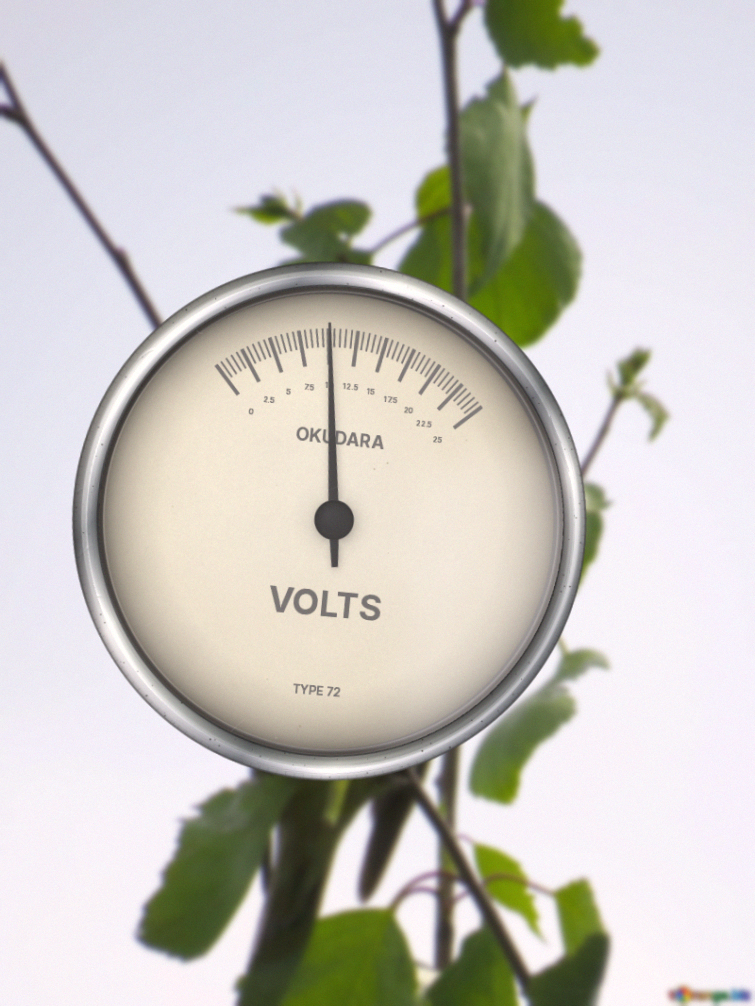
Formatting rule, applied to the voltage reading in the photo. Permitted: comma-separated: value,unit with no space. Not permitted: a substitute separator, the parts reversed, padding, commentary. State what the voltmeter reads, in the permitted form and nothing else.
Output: 10,V
